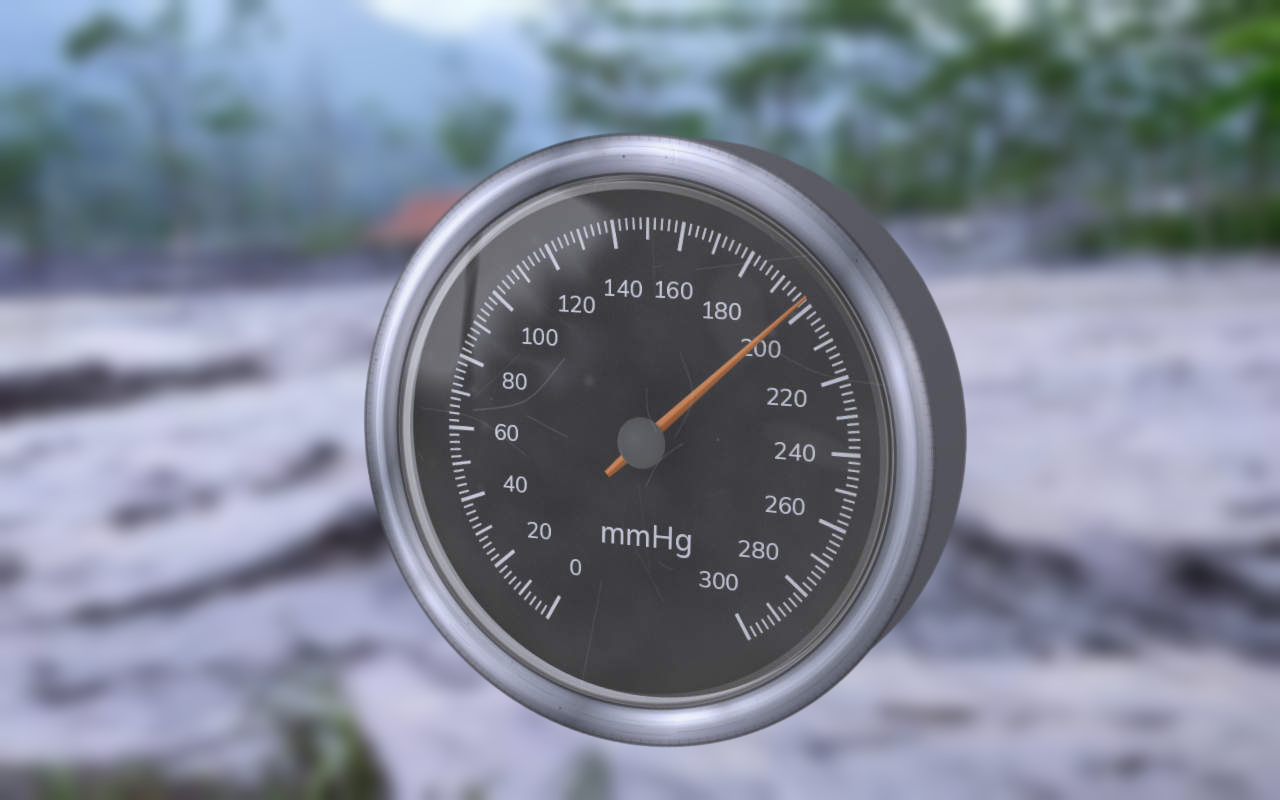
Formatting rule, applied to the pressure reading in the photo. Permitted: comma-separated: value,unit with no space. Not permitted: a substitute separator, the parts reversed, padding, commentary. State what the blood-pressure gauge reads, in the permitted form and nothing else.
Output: 198,mmHg
